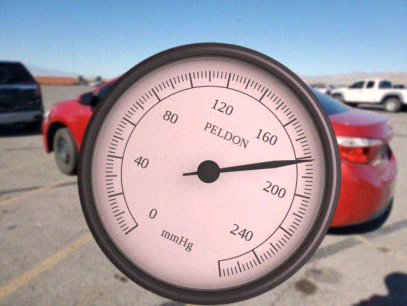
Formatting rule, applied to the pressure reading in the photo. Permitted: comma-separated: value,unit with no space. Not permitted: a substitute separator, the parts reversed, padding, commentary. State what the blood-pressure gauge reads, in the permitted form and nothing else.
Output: 182,mmHg
